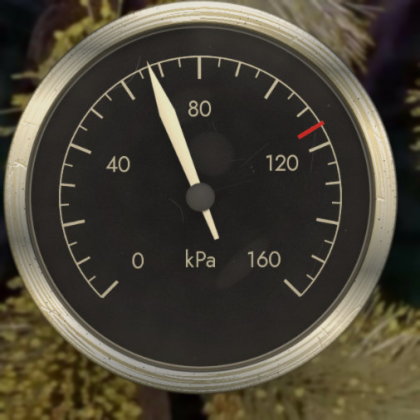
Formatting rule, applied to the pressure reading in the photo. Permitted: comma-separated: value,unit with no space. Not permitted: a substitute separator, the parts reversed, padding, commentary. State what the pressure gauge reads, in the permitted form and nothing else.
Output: 67.5,kPa
